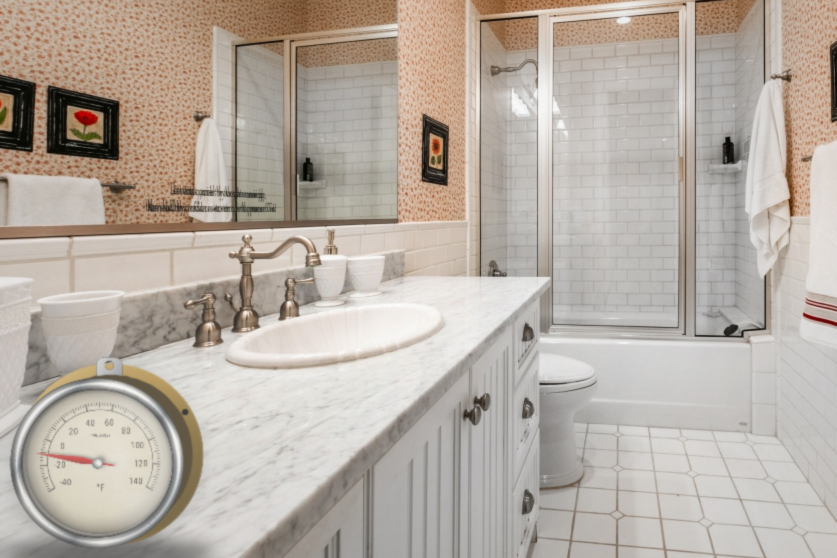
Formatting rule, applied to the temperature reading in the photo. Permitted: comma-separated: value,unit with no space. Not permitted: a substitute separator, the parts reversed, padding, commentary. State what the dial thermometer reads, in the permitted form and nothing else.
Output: -10,°F
